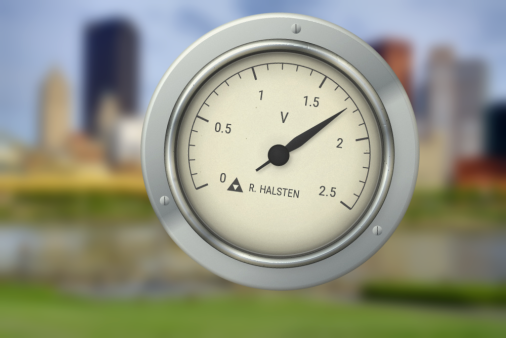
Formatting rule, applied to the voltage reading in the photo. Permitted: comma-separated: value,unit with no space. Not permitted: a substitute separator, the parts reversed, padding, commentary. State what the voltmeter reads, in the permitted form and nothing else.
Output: 1.75,V
